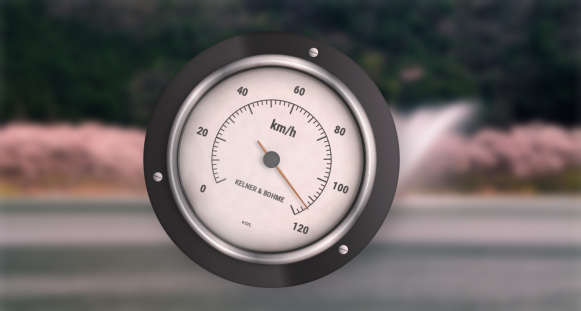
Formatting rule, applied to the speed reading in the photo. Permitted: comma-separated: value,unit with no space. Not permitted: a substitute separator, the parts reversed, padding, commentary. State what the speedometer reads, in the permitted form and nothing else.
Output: 114,km/h
